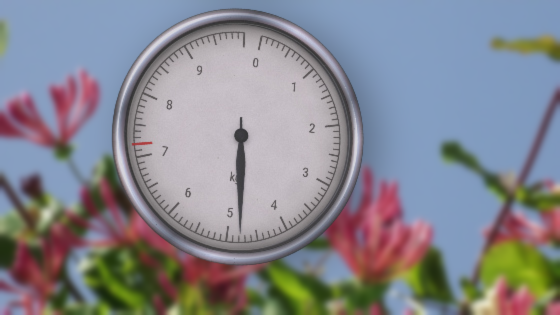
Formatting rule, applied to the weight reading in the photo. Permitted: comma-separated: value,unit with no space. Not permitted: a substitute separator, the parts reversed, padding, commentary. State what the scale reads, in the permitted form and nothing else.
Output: 4.8,kg
